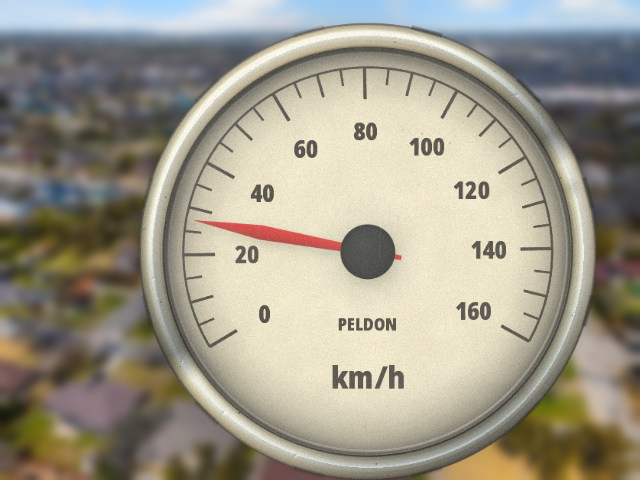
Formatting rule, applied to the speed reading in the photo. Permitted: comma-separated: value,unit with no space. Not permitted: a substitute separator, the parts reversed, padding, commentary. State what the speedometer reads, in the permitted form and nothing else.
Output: 27.5,km/h
